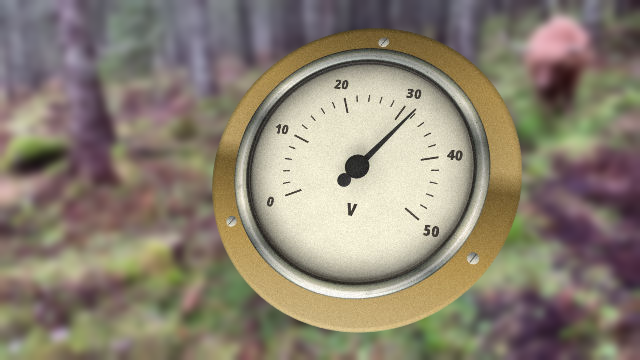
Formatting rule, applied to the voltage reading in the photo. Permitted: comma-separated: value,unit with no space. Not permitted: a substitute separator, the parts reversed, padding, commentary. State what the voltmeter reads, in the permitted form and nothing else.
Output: 32,V
